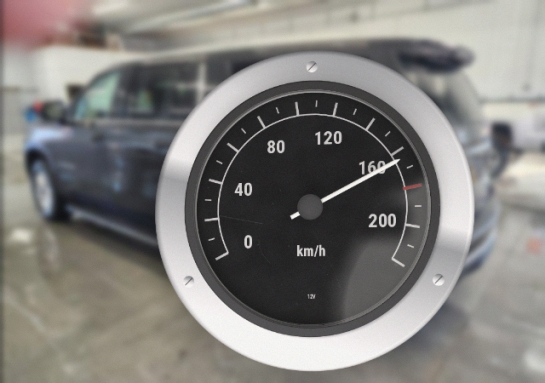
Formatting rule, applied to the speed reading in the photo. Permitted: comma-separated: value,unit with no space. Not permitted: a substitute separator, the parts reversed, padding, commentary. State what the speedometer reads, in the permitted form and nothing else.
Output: 165,km/h
